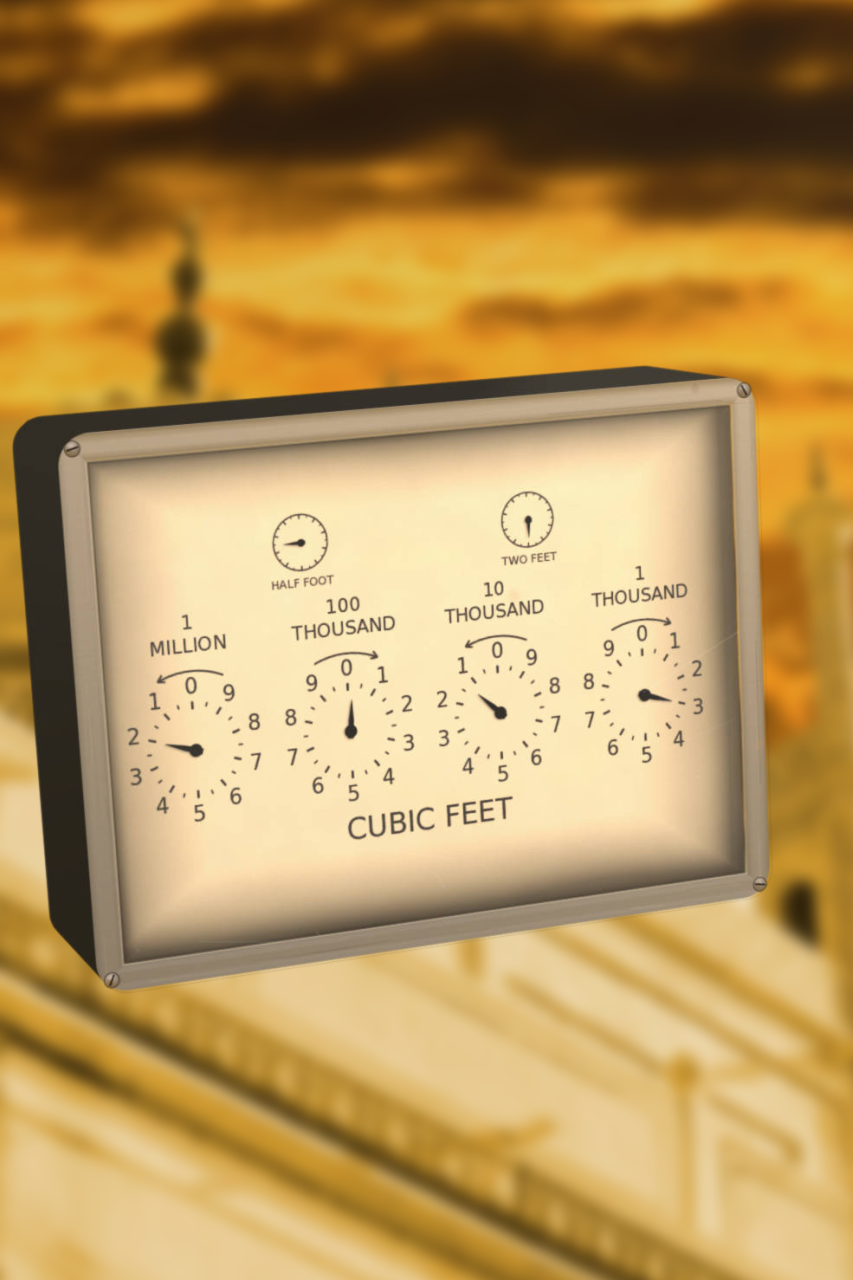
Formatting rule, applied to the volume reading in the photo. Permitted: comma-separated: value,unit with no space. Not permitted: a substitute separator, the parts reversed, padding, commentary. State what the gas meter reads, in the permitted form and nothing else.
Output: 201300,ft³
